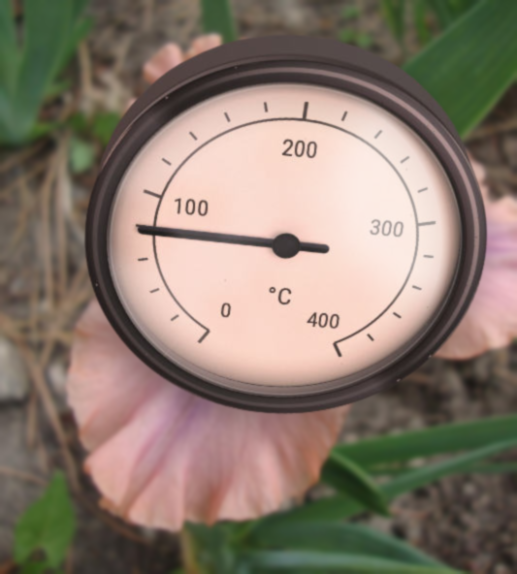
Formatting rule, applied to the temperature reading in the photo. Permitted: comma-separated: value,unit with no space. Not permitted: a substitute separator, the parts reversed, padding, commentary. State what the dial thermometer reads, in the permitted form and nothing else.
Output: 80,°C
